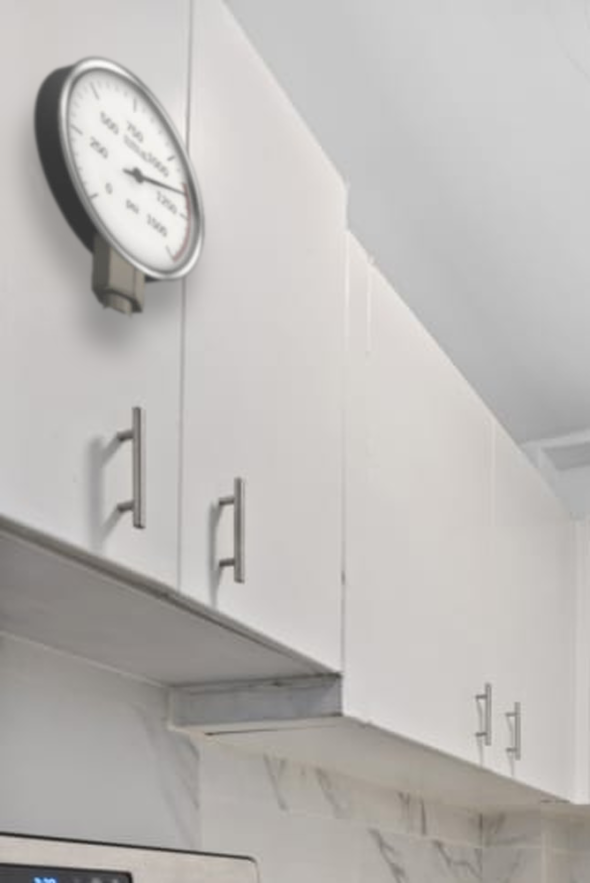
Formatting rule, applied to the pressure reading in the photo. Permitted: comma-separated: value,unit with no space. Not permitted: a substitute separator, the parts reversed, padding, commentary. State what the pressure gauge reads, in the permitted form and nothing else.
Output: 1150,psi
